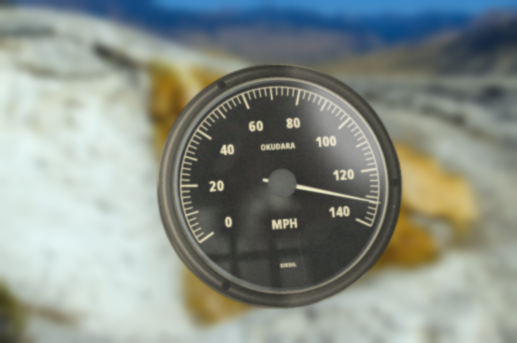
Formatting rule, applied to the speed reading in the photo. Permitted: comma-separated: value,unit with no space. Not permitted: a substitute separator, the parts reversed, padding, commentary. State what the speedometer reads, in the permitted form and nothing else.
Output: 132,mph
